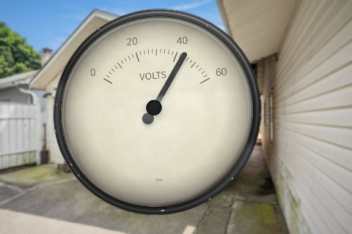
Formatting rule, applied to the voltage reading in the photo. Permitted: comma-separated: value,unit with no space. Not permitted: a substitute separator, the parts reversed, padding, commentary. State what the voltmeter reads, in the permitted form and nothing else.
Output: 44,V
